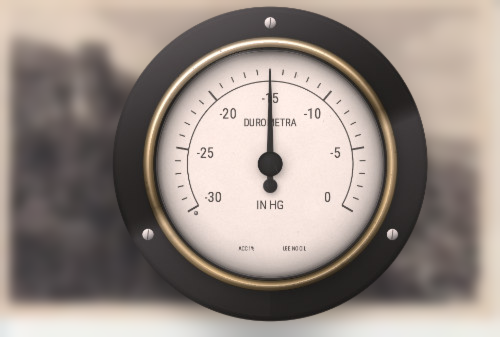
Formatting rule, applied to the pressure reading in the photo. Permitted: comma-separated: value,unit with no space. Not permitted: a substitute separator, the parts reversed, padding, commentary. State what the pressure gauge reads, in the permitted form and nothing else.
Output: -15,inHg
